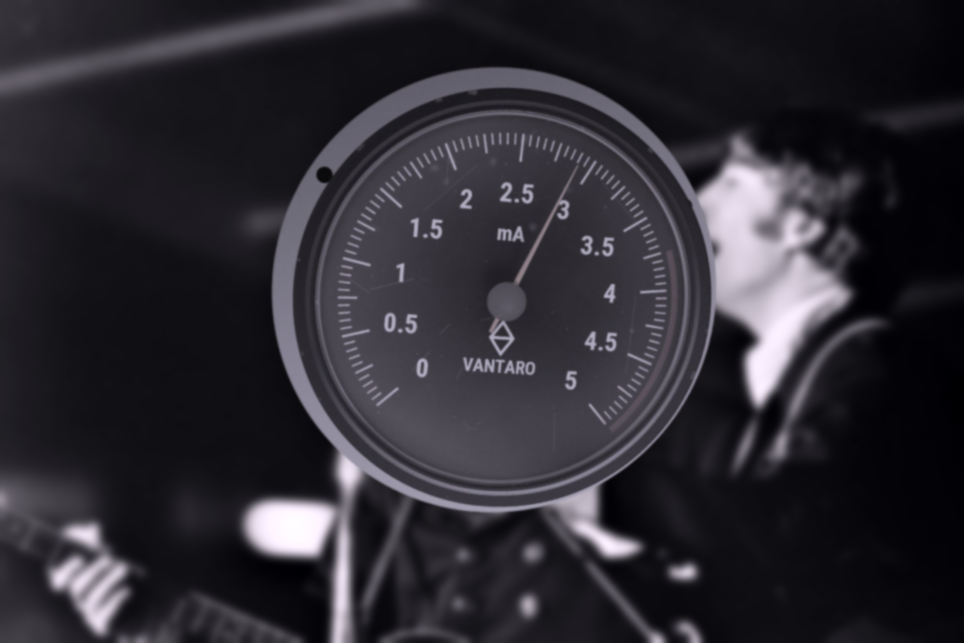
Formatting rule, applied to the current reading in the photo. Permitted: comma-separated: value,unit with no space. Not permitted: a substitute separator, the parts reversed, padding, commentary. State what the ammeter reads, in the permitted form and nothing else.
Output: 2.9,mA
